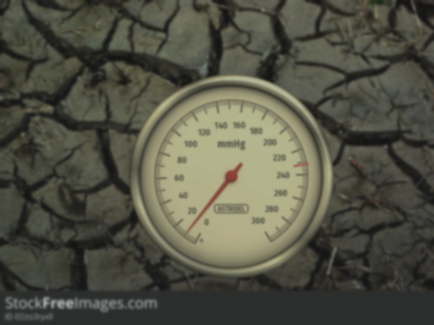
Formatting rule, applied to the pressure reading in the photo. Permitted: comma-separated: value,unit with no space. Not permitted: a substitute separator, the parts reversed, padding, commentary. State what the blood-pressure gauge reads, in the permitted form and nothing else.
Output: 10,mmHg
